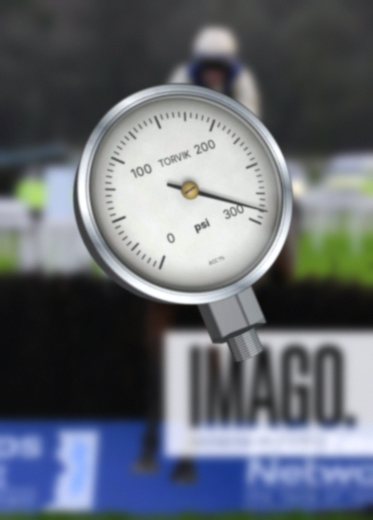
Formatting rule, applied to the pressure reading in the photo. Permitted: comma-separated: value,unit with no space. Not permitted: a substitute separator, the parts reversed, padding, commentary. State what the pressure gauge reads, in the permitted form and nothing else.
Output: 290,psi
